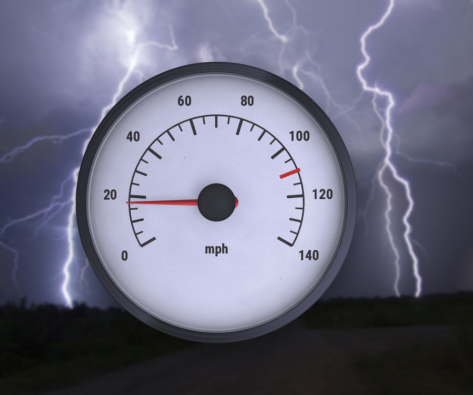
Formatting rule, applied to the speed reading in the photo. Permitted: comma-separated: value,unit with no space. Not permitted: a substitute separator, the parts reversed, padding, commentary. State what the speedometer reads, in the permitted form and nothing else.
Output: 17.5,mph
